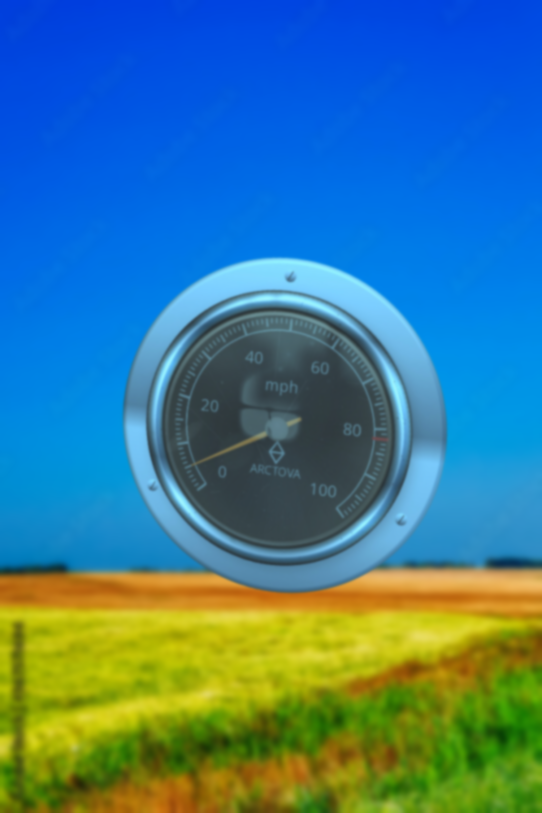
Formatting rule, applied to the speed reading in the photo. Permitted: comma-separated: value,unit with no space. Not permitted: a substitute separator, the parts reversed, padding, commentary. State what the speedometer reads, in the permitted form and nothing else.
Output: 5,mph
